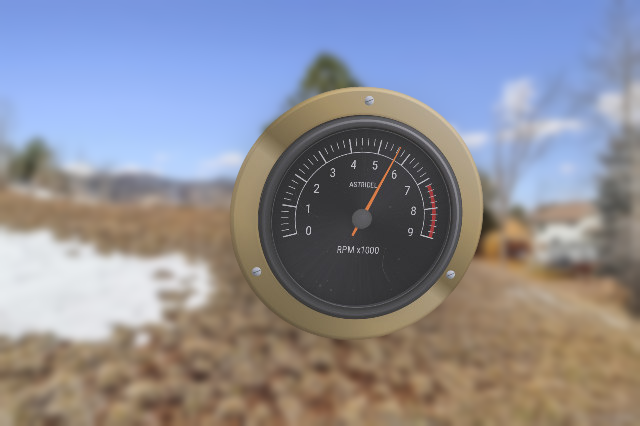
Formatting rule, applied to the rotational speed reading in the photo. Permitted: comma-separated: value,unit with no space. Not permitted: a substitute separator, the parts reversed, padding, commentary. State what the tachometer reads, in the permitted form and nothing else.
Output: 5600,rpm
